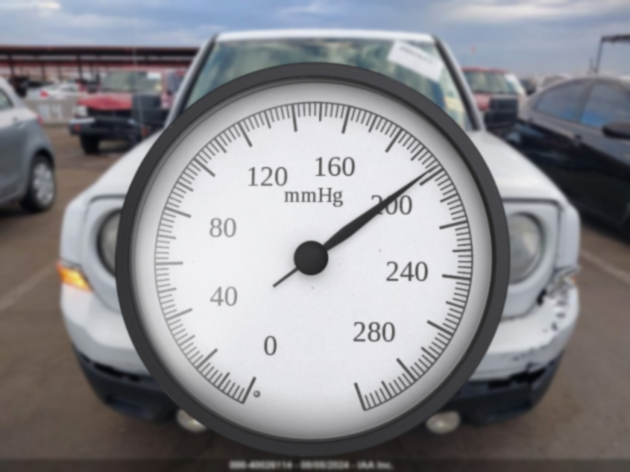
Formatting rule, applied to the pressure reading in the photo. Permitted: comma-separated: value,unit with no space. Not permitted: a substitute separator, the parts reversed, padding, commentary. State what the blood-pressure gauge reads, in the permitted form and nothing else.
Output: 198,mmHg
